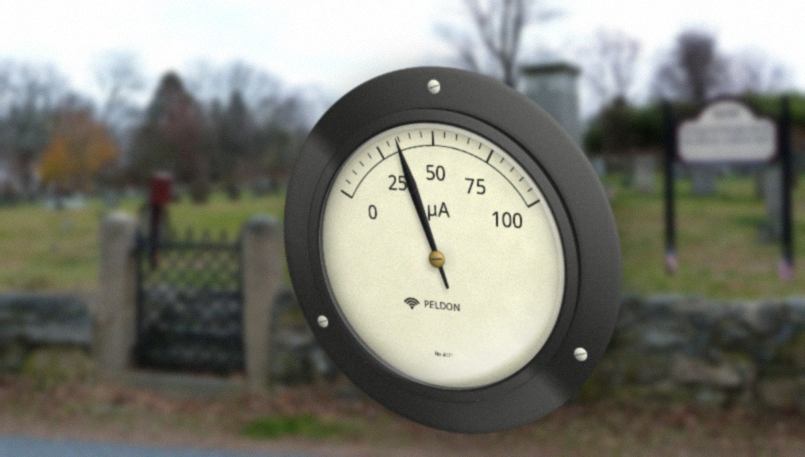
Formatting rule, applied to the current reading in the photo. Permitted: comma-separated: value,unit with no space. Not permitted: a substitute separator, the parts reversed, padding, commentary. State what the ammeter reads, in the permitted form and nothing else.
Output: 35,µA
